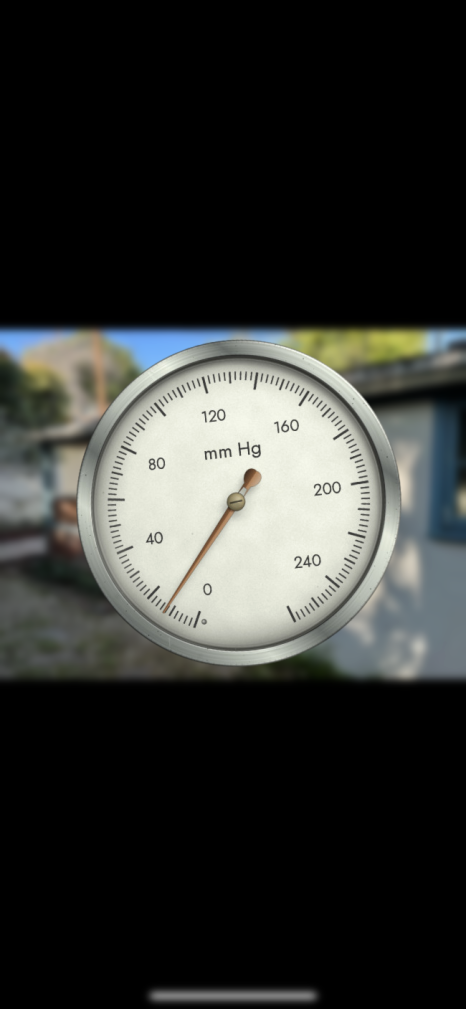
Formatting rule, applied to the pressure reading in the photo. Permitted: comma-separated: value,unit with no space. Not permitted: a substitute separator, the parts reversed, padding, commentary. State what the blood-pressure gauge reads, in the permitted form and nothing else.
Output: 12,mmHg
